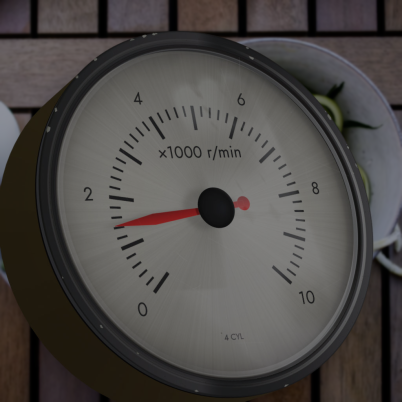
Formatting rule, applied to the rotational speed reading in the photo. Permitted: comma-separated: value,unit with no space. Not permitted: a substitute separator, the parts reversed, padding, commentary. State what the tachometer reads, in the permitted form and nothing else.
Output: 1400,rpm
